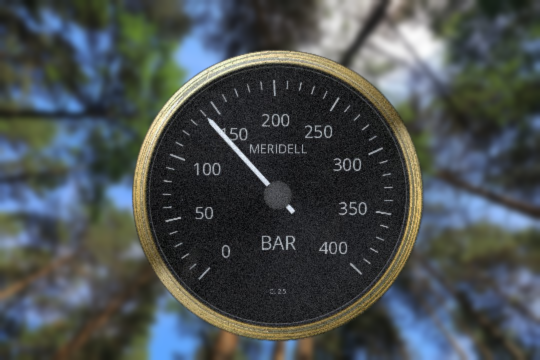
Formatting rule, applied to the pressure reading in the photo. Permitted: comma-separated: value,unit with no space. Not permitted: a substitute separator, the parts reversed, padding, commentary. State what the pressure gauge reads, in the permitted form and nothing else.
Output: 140,bar
